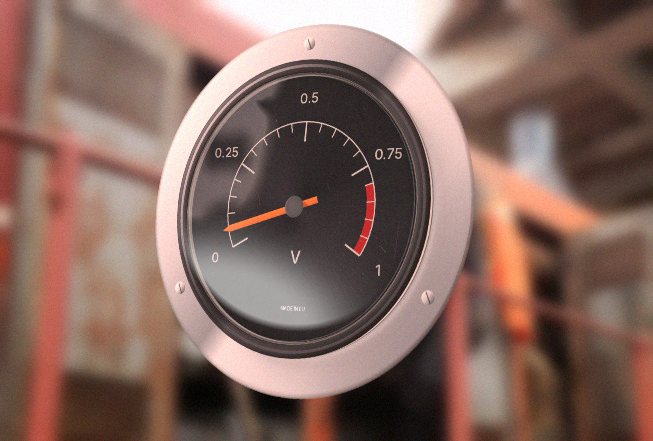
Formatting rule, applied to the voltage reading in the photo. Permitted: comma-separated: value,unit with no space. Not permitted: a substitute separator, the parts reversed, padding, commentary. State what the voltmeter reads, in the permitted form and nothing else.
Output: 0.05,V
